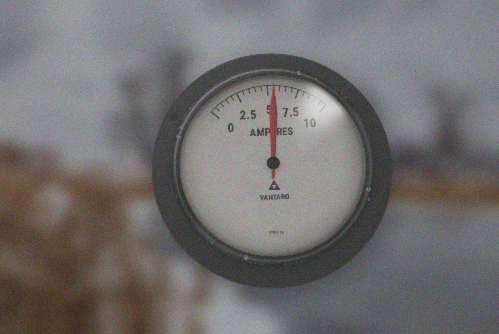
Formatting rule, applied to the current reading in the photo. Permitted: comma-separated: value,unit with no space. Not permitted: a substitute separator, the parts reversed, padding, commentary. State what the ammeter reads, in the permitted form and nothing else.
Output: 5.5,A
